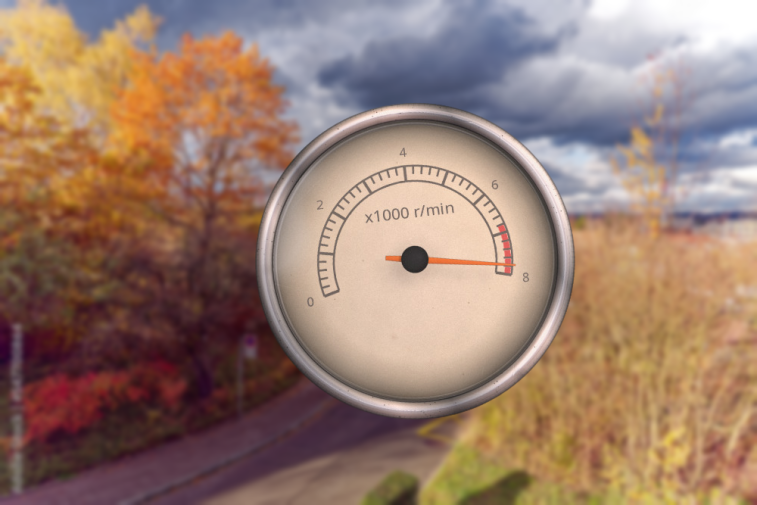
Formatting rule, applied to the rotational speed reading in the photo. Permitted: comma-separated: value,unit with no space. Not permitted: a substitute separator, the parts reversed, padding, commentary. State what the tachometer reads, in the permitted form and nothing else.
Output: 7800,rpm
